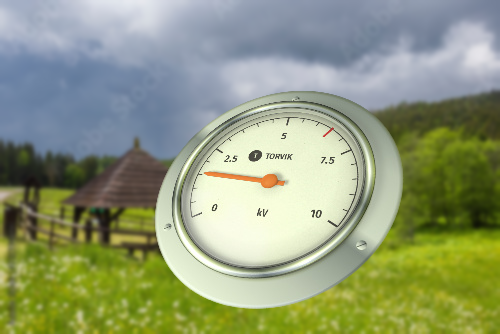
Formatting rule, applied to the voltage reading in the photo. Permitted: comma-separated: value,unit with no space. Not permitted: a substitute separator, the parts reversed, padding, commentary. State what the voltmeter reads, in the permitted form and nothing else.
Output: 1.5,kV
